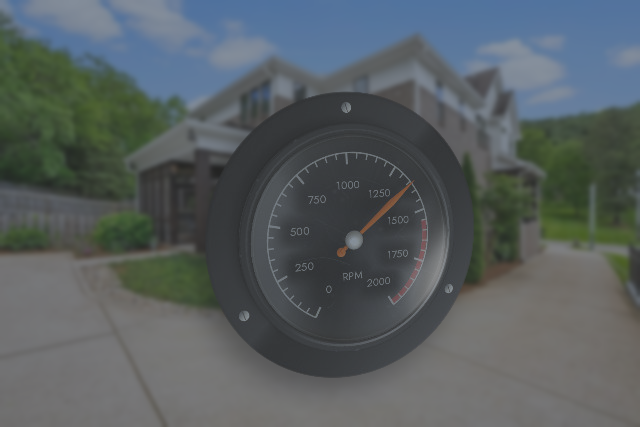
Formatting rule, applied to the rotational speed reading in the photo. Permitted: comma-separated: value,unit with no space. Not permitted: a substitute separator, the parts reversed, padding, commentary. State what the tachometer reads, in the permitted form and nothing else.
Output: 1350,rpm
